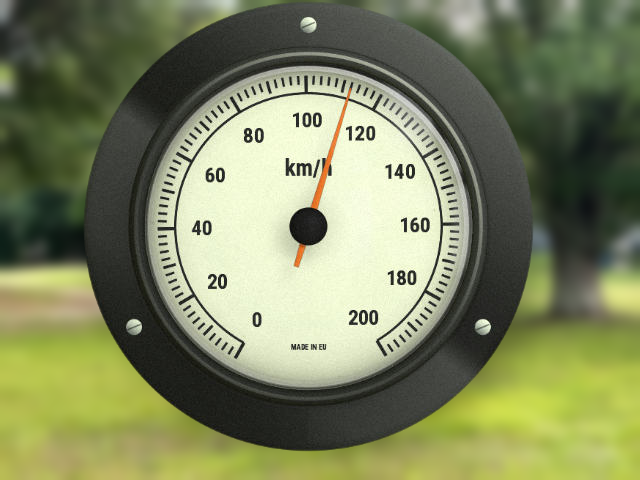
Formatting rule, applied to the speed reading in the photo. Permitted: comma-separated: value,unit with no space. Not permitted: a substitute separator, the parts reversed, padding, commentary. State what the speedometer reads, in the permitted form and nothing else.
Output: 112,km/h
